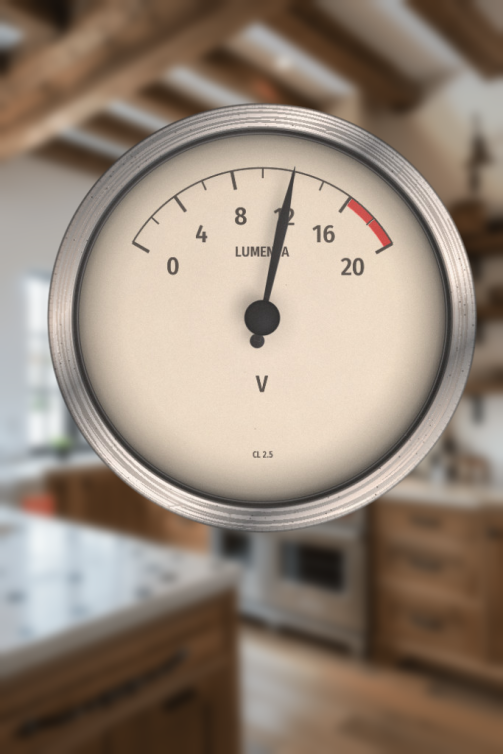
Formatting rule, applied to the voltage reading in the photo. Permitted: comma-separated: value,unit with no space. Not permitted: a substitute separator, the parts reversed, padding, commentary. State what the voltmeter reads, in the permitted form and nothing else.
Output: 12,V
